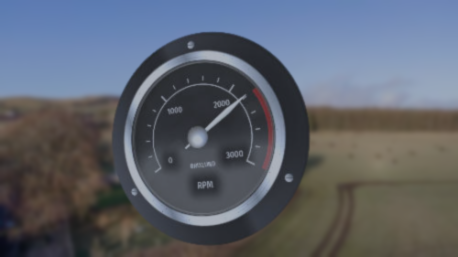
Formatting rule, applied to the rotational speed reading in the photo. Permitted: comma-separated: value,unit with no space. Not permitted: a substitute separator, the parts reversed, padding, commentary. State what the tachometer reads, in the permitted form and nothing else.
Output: 2200,rpm
